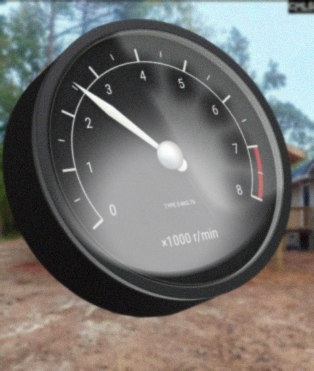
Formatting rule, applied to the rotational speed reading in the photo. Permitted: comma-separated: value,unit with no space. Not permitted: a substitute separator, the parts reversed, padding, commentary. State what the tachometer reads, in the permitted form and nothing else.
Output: 2500,rpm
